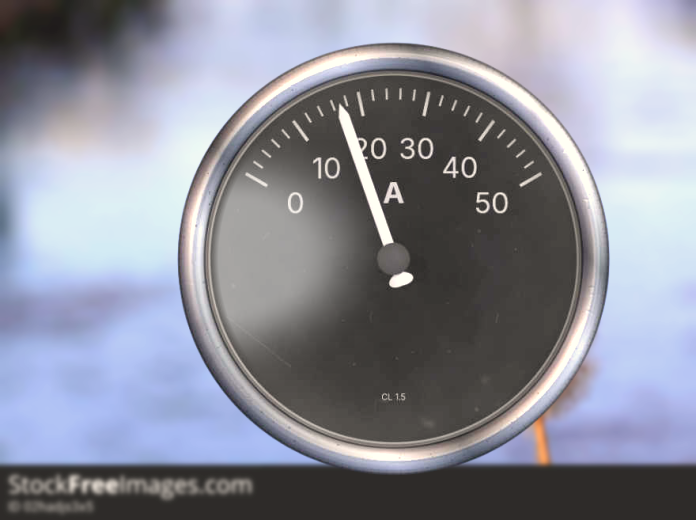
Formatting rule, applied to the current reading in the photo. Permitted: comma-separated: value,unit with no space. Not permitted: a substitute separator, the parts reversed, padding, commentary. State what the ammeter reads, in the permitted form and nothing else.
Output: 17,A
